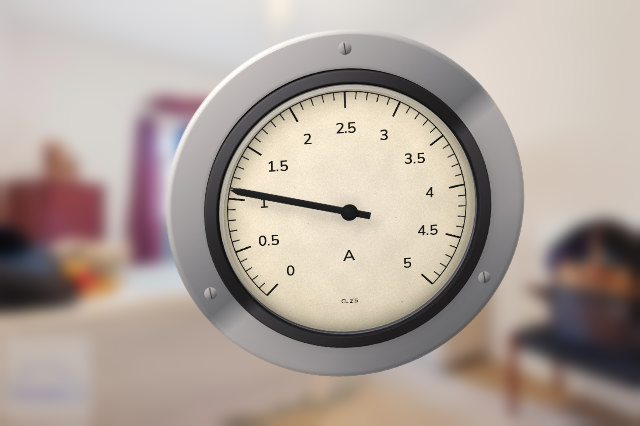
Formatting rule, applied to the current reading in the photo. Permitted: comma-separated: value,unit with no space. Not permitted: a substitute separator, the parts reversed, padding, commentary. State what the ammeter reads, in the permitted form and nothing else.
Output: 1.1,A
